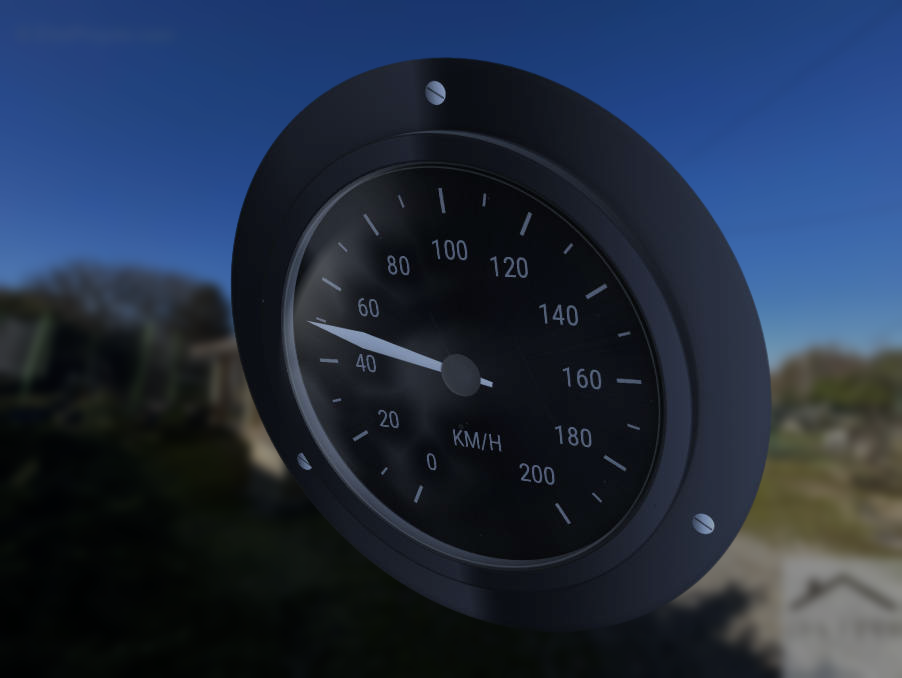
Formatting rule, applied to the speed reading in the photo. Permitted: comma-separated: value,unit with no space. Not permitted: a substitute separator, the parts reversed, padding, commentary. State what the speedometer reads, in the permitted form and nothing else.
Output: 50,km/h
